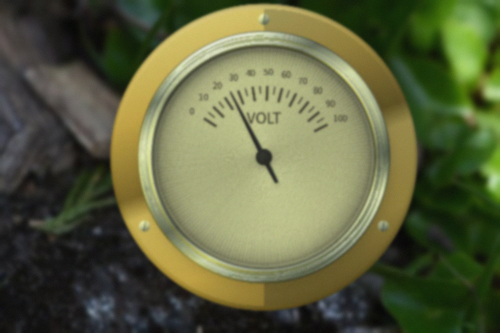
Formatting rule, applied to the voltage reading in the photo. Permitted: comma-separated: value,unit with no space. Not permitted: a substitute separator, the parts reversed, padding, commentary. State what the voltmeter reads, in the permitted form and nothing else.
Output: 25,V
